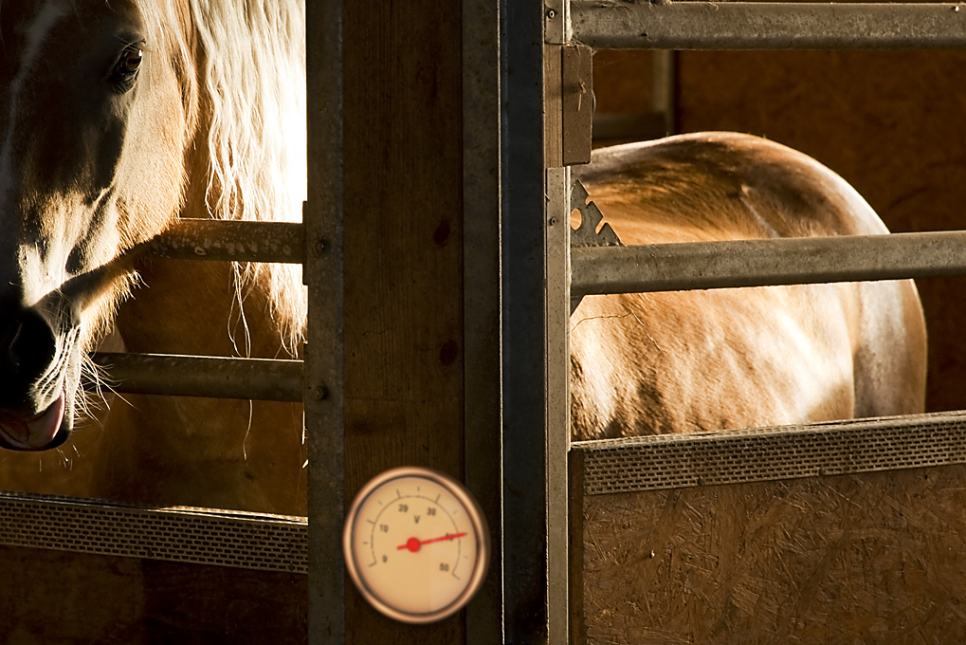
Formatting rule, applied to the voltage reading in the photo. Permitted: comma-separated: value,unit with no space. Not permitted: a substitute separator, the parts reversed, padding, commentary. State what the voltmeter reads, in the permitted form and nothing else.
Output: 40,V
